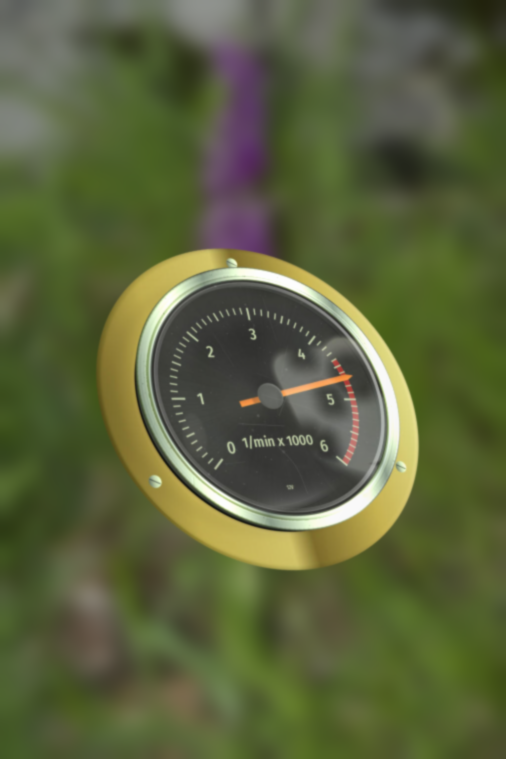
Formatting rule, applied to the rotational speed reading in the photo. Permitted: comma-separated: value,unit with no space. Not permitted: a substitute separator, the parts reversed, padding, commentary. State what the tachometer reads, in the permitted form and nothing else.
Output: 4700,rpm
